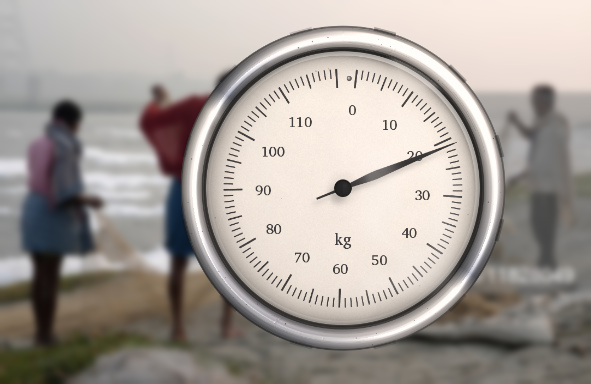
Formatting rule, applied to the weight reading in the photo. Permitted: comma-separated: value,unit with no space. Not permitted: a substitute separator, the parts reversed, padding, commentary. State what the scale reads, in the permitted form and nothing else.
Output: 21,kg
